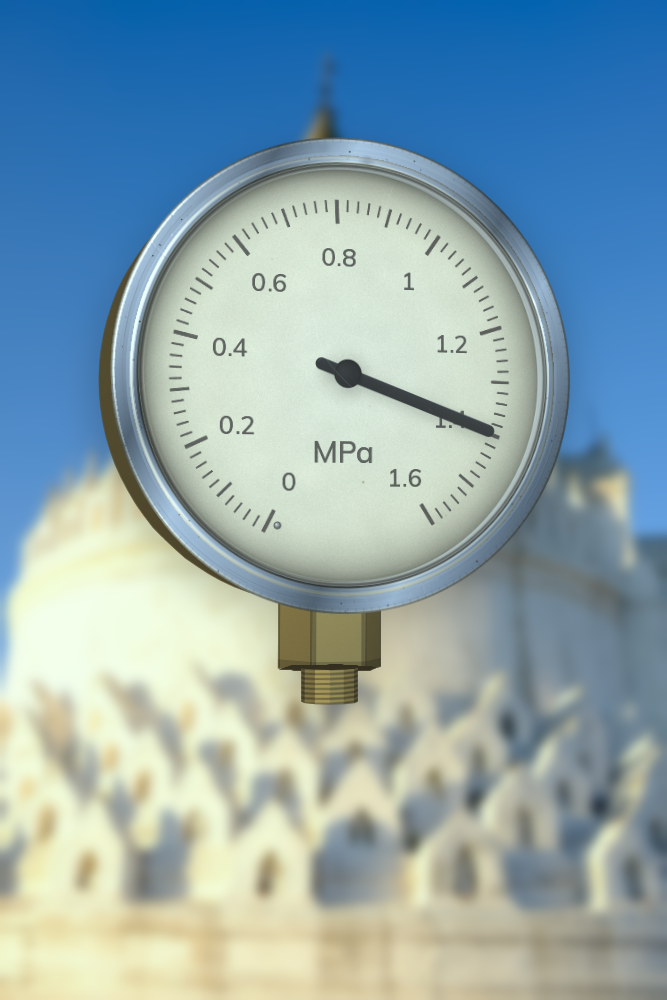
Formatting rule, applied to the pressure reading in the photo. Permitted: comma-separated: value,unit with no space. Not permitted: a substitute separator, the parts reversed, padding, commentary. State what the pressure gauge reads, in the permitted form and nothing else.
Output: 1.4,MPa
